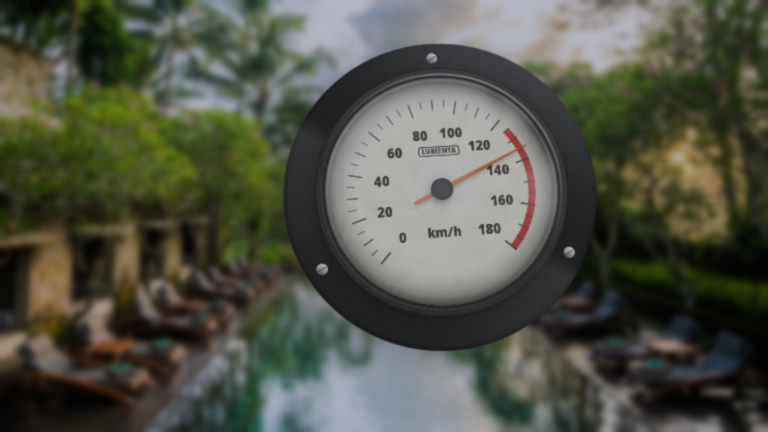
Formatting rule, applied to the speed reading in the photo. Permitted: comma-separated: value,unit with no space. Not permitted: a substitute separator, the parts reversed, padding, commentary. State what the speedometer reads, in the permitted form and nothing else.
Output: 135,km/h
